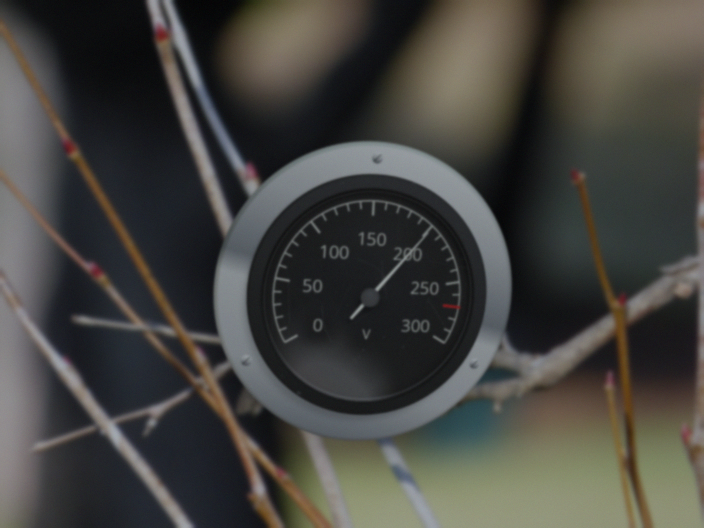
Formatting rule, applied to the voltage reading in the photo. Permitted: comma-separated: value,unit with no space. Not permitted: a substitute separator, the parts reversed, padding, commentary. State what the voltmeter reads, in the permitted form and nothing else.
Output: 200,V
